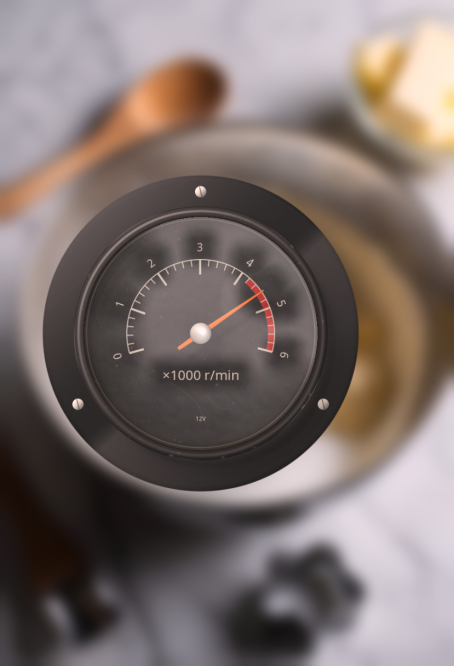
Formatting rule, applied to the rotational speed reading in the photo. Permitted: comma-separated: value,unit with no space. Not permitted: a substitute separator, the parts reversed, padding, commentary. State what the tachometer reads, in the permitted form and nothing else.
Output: 4600,rpm
